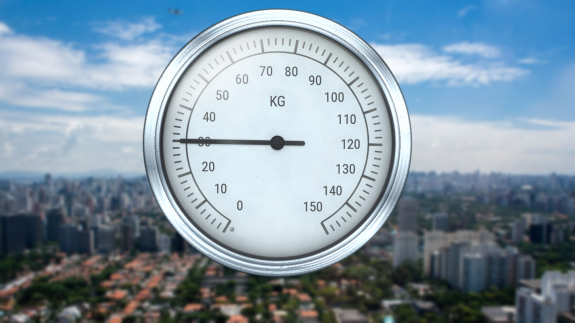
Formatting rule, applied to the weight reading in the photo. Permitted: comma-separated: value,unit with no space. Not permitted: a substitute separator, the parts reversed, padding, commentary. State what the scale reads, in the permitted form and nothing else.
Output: 30,kg
